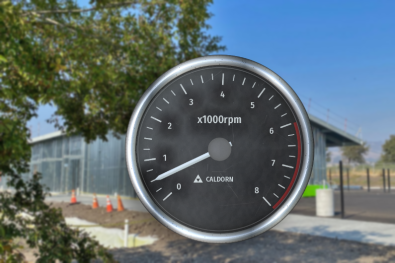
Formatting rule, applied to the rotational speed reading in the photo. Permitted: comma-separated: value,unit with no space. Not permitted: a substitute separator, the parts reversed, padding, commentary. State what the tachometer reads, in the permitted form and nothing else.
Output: 500,rpm
